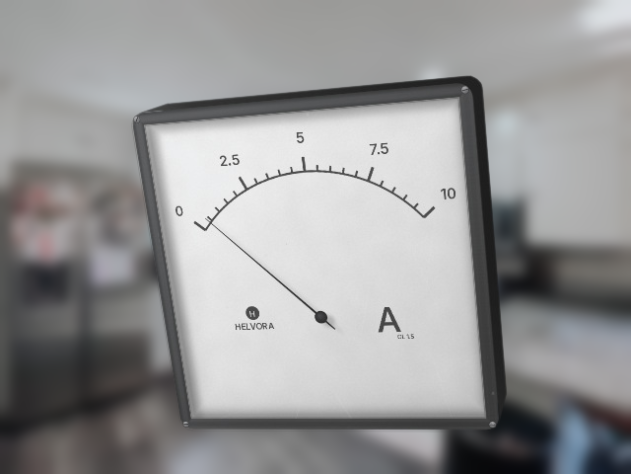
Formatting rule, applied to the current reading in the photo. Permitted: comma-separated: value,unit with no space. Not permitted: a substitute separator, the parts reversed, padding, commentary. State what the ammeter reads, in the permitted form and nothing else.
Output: 0.5,A
